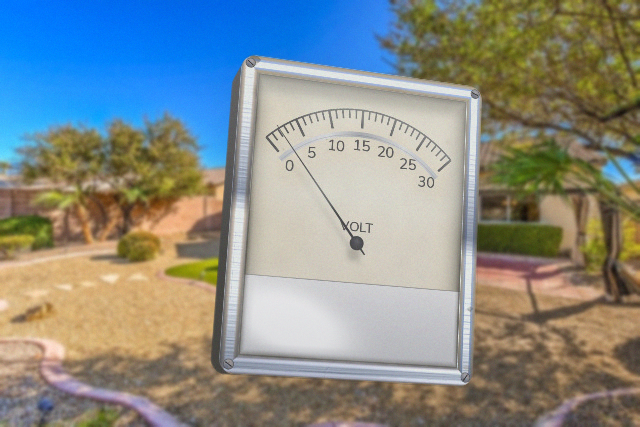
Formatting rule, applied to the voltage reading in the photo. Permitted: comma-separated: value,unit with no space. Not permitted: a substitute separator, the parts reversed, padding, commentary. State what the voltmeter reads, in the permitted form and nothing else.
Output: 2,V
